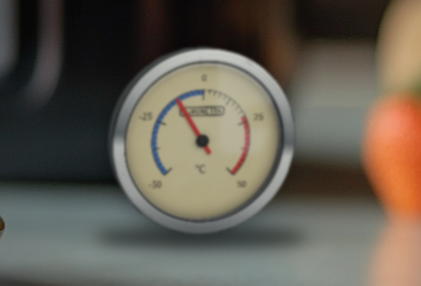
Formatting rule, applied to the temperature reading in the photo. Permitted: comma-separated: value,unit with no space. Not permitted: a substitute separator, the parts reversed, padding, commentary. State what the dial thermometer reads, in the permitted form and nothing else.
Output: -12.5,°C
